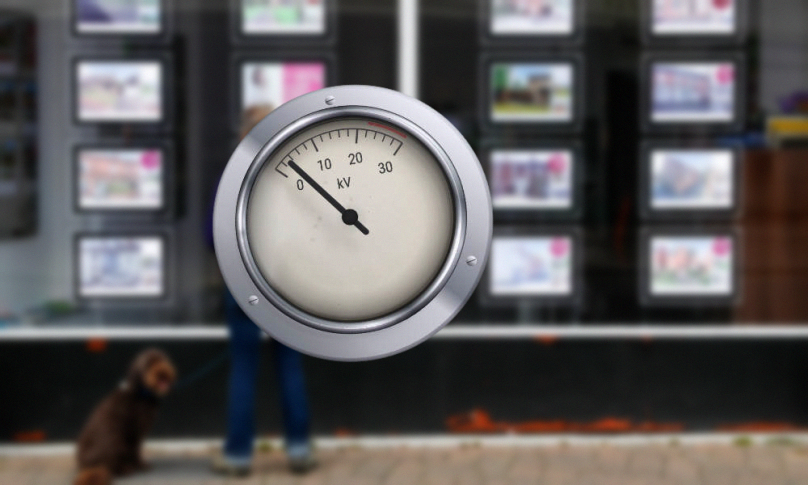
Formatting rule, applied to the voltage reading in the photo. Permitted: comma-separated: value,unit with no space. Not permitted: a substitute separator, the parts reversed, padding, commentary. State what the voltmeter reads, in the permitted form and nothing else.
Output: 3,kV
